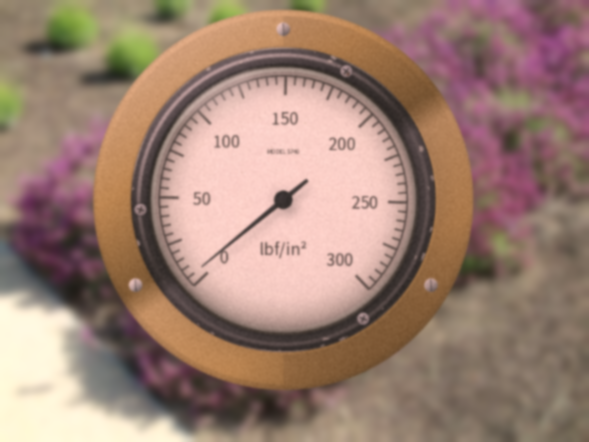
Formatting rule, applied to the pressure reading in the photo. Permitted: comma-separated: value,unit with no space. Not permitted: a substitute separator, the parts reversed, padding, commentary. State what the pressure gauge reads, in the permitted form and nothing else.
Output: 5,psi
